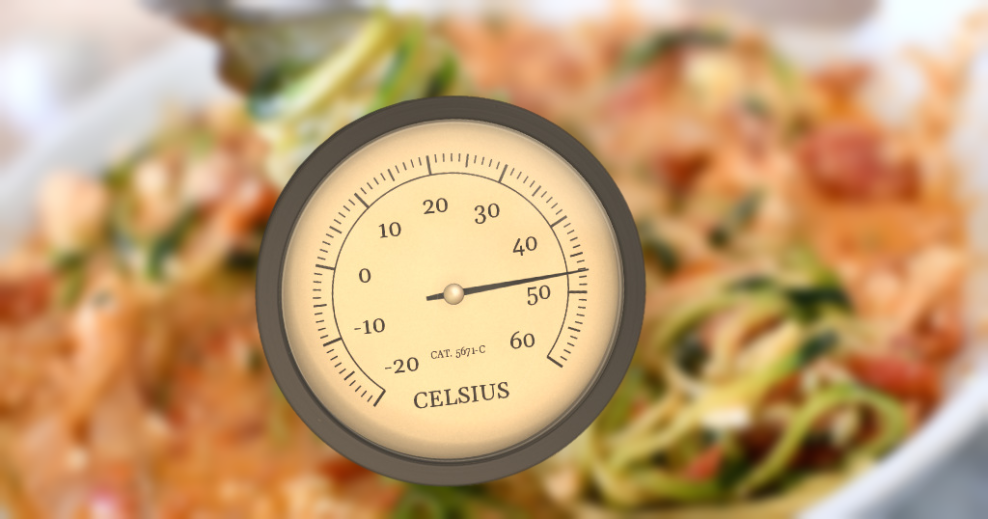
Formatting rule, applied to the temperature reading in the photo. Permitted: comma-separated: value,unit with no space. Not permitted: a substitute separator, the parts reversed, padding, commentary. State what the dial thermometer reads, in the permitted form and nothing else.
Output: 47,°C
